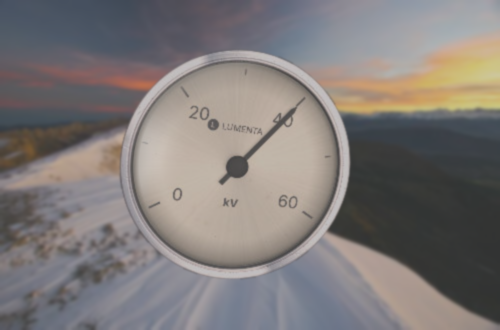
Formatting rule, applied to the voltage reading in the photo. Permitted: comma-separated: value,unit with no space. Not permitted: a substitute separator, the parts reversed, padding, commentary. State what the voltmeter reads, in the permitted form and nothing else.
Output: 40,kV
